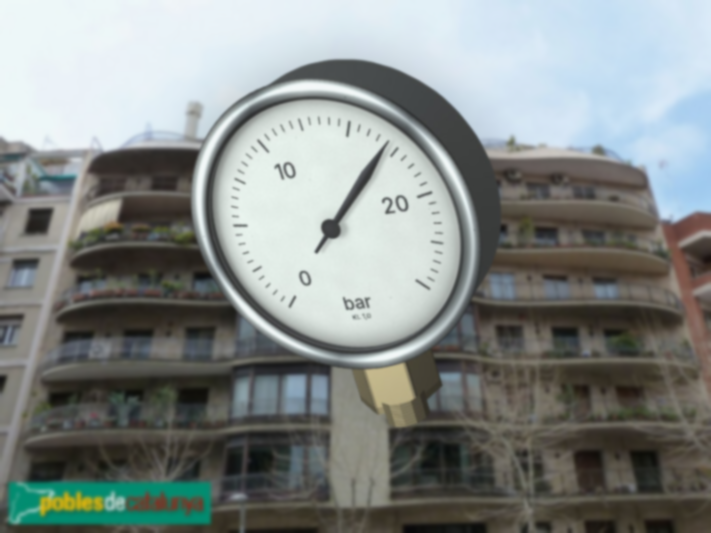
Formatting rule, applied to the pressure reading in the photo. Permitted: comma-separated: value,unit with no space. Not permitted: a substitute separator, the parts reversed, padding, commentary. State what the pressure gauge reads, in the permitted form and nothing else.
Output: 17,bar
